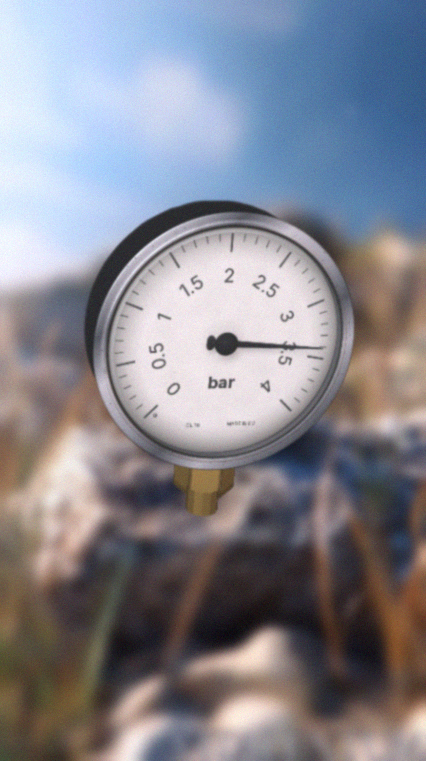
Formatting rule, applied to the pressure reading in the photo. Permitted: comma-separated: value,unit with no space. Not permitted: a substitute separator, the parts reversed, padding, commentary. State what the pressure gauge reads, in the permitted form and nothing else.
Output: 3.4,bar
